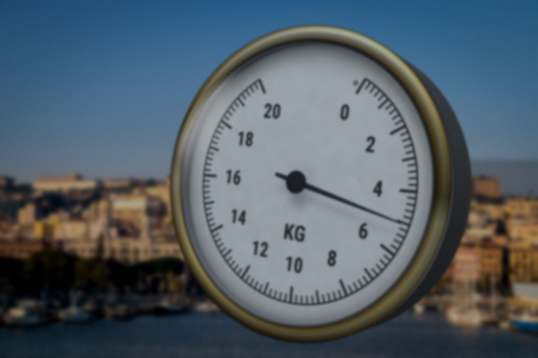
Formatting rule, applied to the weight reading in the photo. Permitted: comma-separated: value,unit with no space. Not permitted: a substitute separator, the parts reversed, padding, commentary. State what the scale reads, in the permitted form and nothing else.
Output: 5,kg
